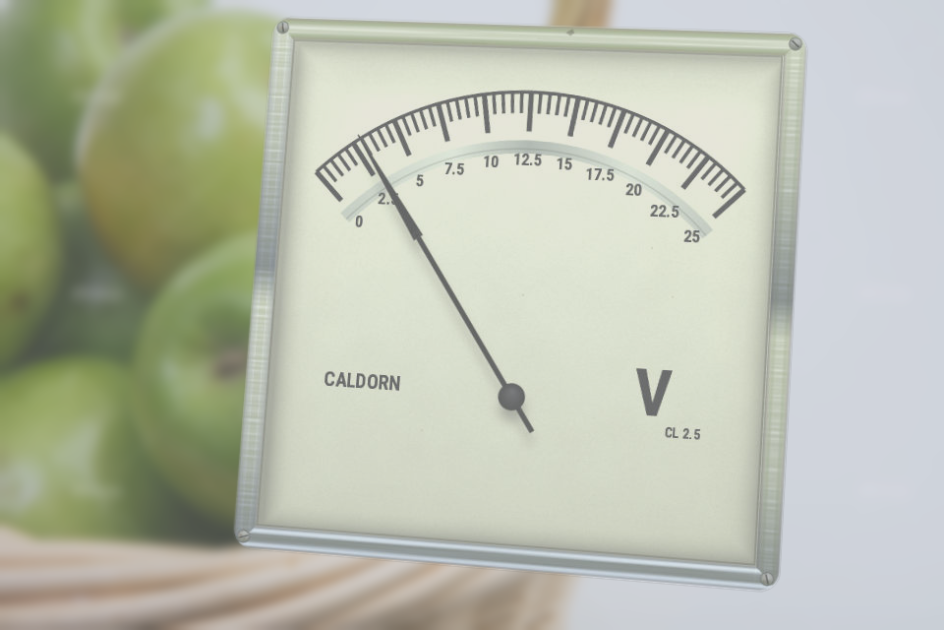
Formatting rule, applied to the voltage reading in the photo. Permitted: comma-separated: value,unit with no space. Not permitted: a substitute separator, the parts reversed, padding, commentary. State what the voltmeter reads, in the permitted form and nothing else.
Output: 3,V
